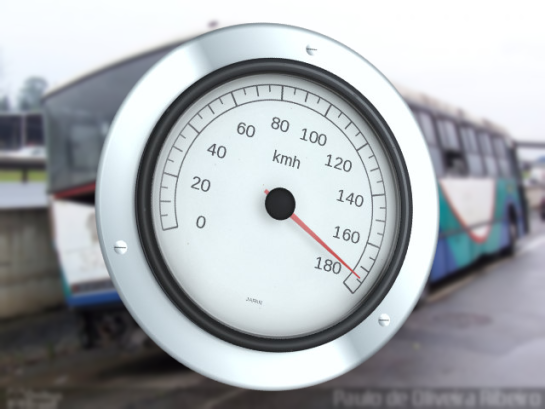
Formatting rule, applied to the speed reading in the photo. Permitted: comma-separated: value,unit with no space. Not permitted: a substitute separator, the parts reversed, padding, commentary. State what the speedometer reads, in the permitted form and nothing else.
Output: 175,km/h
